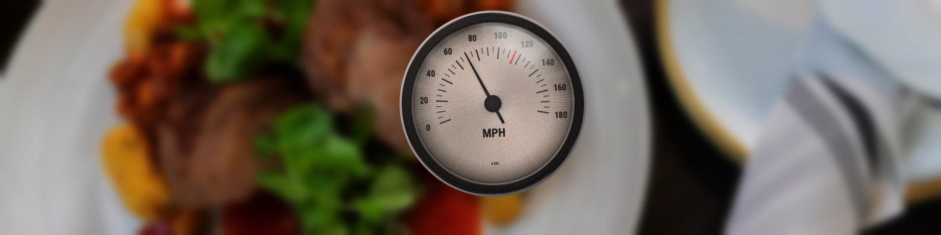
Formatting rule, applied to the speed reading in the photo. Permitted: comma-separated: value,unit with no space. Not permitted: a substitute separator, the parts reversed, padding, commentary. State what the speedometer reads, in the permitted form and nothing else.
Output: 70,mph
